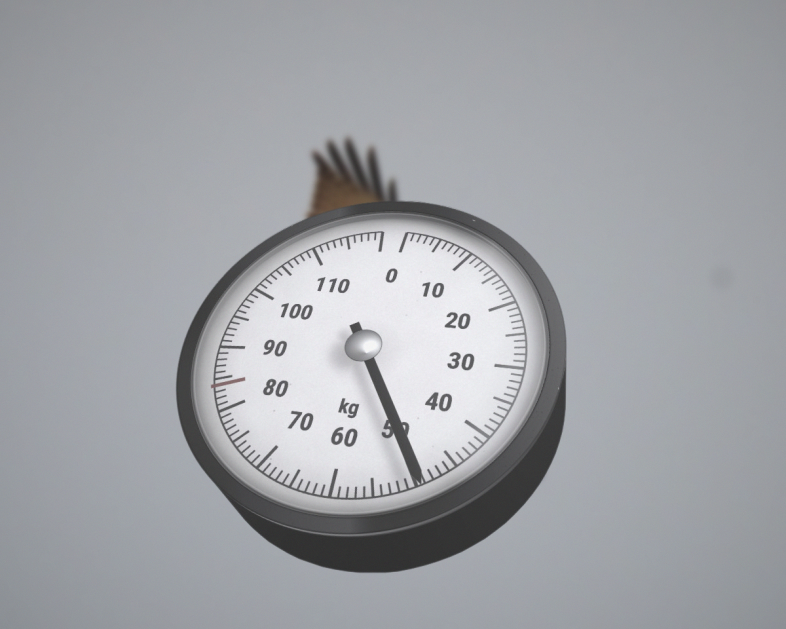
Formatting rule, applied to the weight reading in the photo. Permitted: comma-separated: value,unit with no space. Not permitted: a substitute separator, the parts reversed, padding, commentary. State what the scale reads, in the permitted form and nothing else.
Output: 49.5,kg
